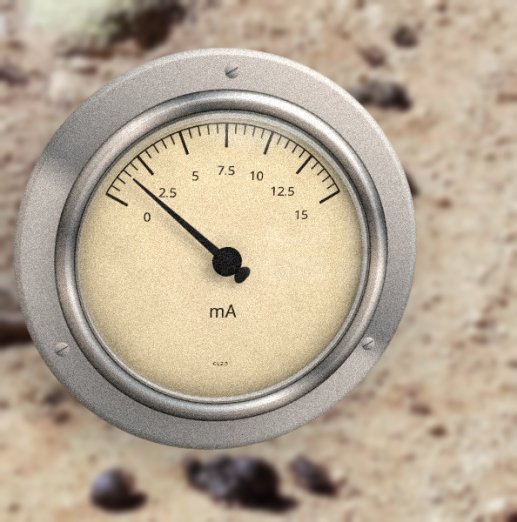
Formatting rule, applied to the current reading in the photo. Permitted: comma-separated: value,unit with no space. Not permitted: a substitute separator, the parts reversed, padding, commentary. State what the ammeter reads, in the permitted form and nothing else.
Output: 1.5,mA
